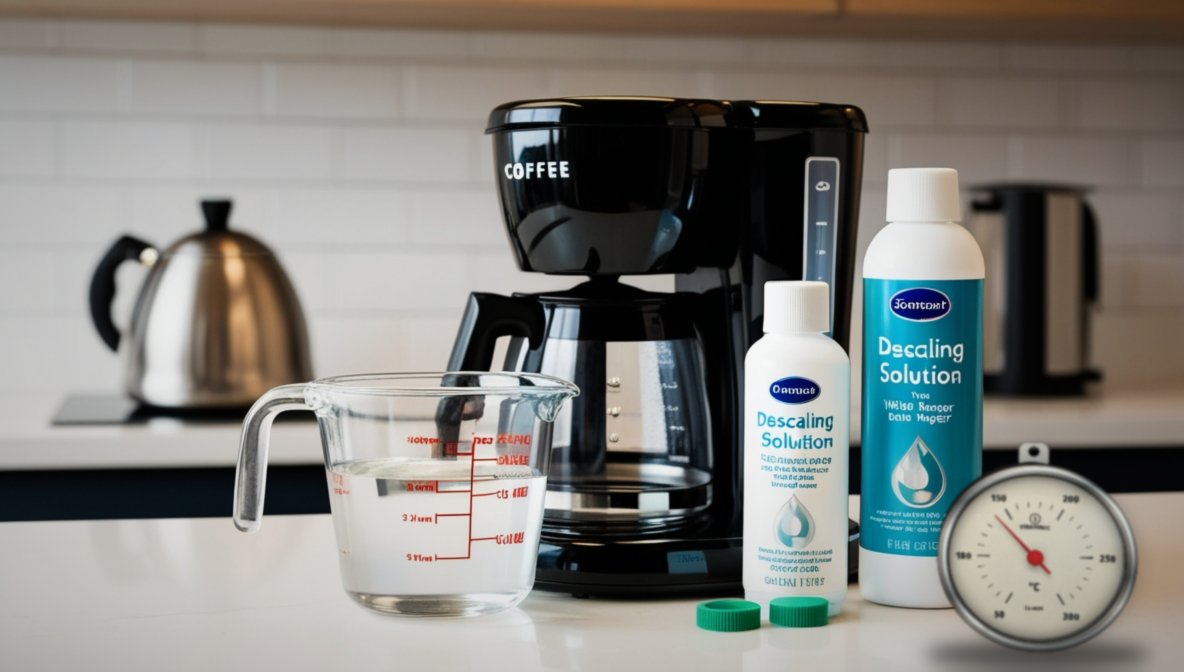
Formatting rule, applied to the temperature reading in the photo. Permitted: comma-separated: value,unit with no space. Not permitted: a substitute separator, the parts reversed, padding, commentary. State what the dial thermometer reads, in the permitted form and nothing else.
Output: 140,°C
